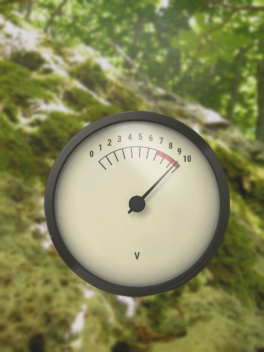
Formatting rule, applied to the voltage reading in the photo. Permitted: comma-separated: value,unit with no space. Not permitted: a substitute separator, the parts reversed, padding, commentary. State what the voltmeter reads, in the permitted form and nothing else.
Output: 9.5,V
